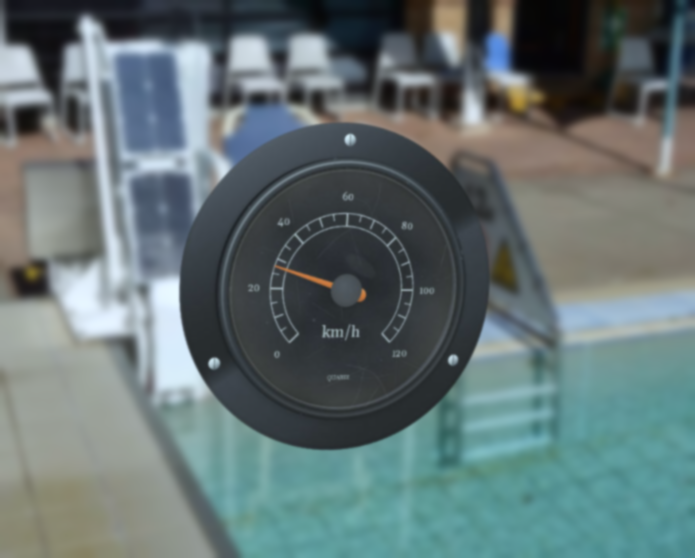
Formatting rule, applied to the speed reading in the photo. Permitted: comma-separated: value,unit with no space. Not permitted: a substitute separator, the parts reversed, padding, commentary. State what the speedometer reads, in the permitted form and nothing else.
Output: 27.5,km/h
